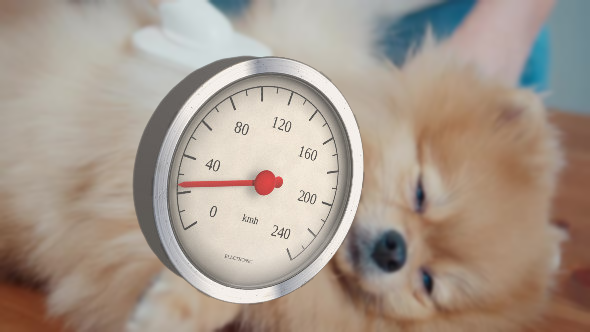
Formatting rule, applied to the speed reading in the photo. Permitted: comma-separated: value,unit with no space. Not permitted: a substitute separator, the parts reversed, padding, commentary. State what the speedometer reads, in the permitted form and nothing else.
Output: 25,km/h
